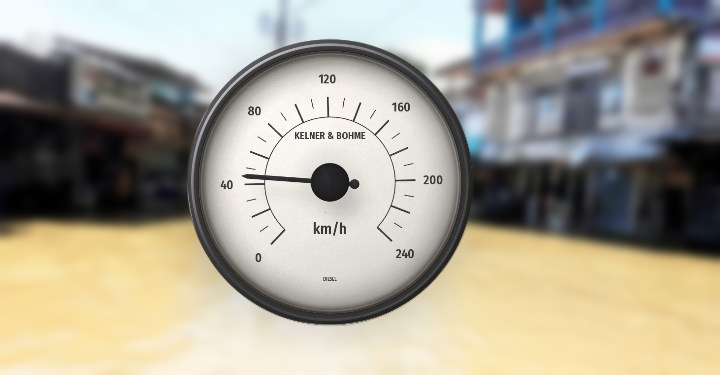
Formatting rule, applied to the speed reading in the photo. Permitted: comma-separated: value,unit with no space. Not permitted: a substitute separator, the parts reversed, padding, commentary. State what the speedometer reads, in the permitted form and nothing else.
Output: 45,km/h
